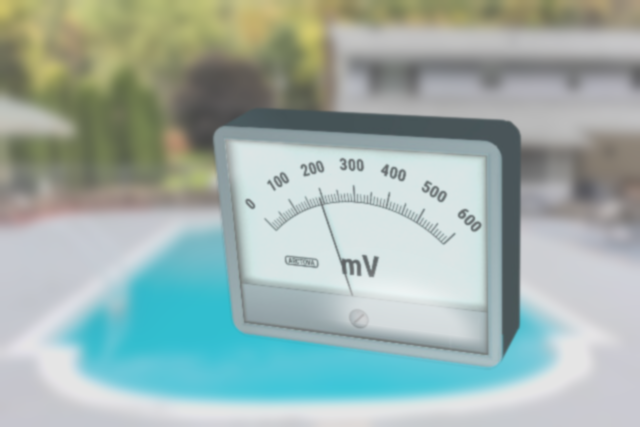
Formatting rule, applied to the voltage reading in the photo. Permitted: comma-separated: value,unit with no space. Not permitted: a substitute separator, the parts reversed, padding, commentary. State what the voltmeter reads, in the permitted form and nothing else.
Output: 200,mV
